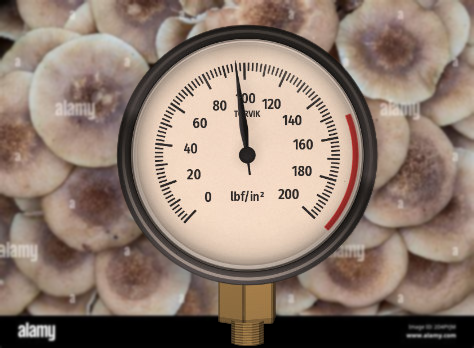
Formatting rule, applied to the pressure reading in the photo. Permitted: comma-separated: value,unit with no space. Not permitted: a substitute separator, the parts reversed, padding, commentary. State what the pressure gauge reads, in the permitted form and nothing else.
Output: 96,psi
